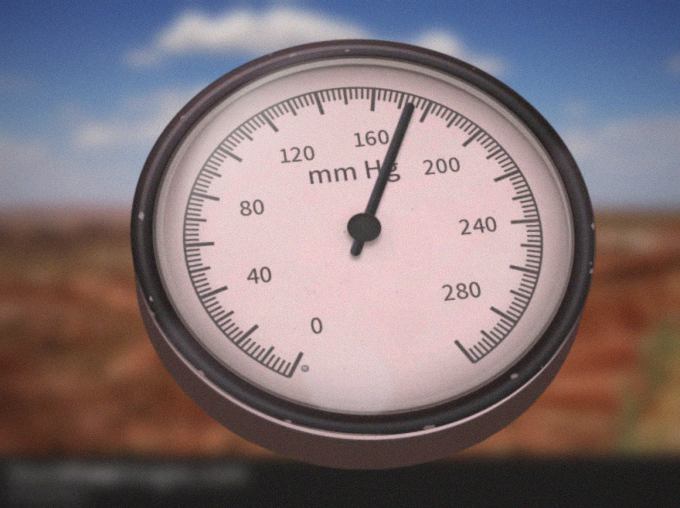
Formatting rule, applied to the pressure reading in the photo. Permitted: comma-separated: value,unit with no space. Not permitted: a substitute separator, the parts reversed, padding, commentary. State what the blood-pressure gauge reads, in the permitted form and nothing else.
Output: 174,mmHg
